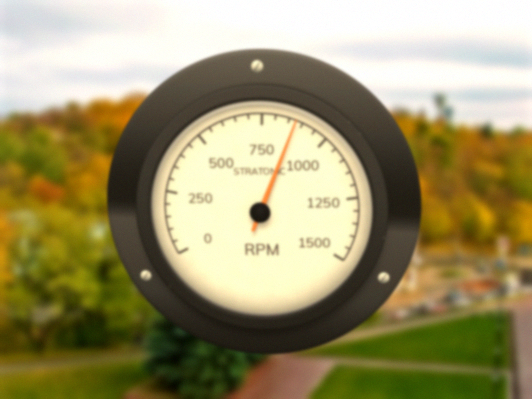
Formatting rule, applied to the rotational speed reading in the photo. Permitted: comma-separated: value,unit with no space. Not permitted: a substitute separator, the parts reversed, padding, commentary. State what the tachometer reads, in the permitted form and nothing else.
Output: 875,rpm
